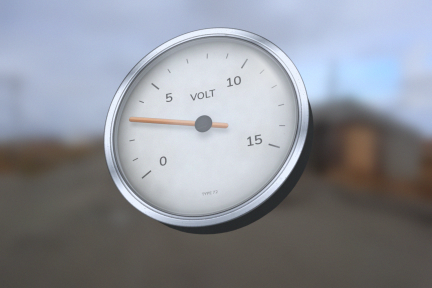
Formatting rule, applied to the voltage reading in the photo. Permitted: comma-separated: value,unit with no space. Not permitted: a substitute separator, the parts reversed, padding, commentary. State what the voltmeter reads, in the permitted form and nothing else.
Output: 3,V
